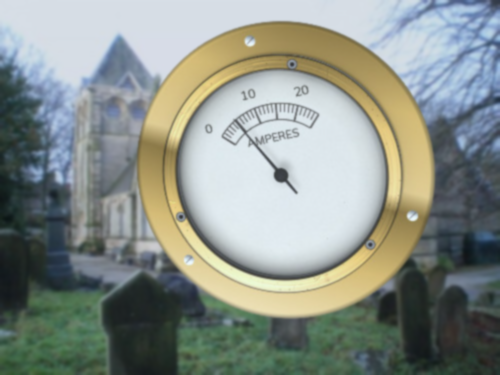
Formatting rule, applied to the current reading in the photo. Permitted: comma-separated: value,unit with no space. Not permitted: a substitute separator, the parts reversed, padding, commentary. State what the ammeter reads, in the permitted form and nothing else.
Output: 5,A
